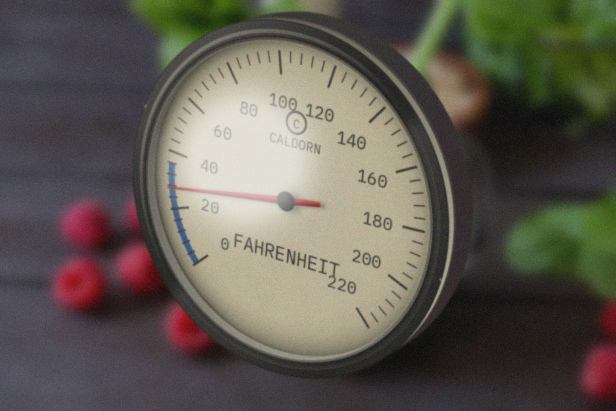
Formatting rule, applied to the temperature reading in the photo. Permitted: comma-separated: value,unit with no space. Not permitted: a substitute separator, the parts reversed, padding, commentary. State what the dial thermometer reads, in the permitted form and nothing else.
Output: 28,°F
